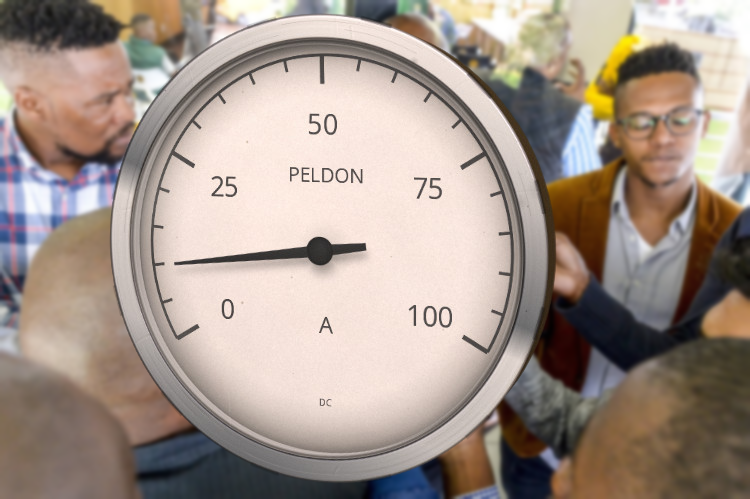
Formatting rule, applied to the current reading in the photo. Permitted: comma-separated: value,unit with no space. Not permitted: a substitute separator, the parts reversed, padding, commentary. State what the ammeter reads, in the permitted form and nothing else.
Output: 10,A
